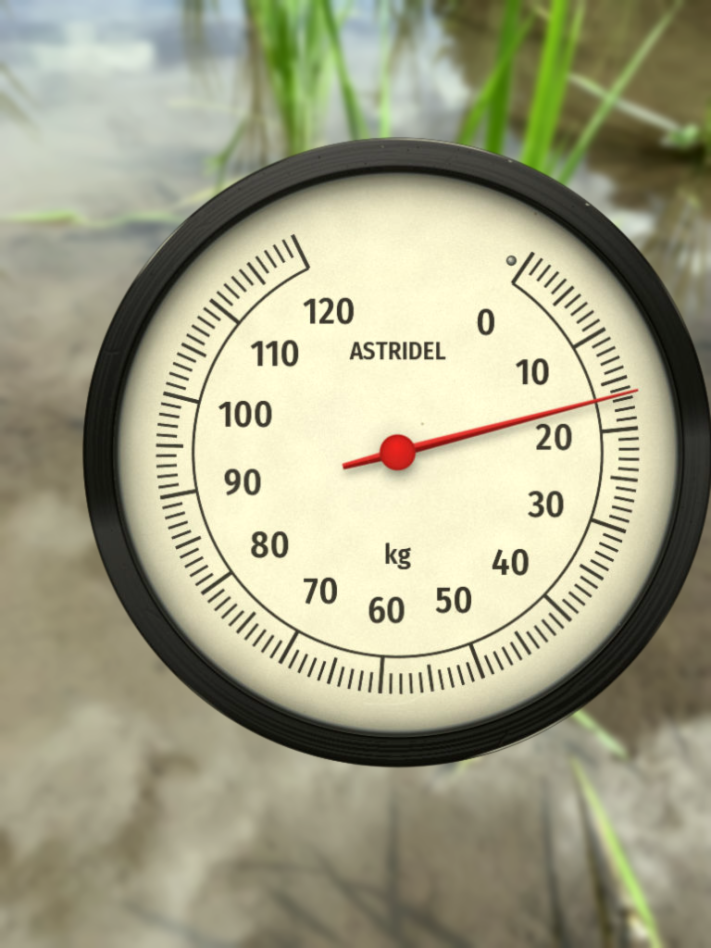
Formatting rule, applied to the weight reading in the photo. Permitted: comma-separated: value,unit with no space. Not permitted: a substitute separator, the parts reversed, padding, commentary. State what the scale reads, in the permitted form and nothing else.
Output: 16.5,kg
